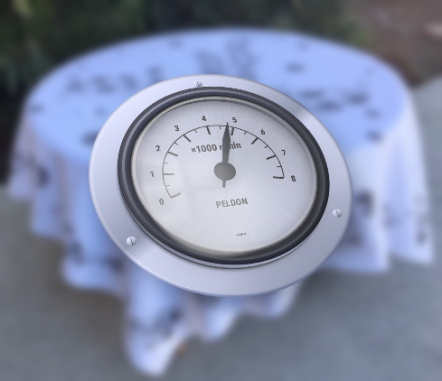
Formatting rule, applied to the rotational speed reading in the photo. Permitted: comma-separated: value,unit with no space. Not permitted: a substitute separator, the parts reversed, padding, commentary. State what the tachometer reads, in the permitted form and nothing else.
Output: 4750,rpm
